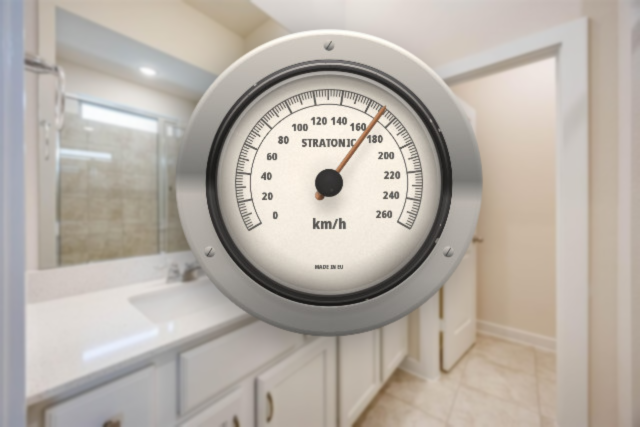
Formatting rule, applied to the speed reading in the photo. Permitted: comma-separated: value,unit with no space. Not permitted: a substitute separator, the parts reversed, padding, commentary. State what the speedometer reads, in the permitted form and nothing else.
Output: 170,km/h
